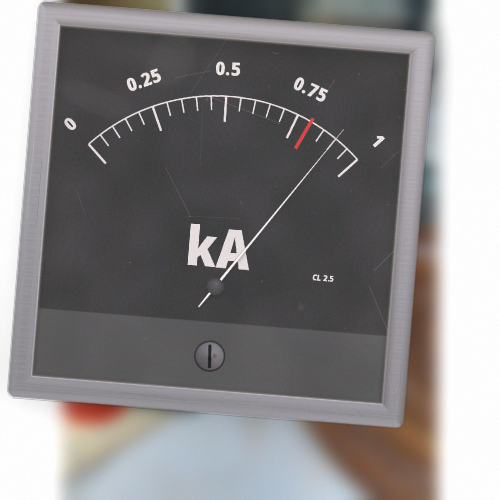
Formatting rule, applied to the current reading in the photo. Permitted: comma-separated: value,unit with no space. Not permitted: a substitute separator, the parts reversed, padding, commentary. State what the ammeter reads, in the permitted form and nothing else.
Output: 0.9,kA
